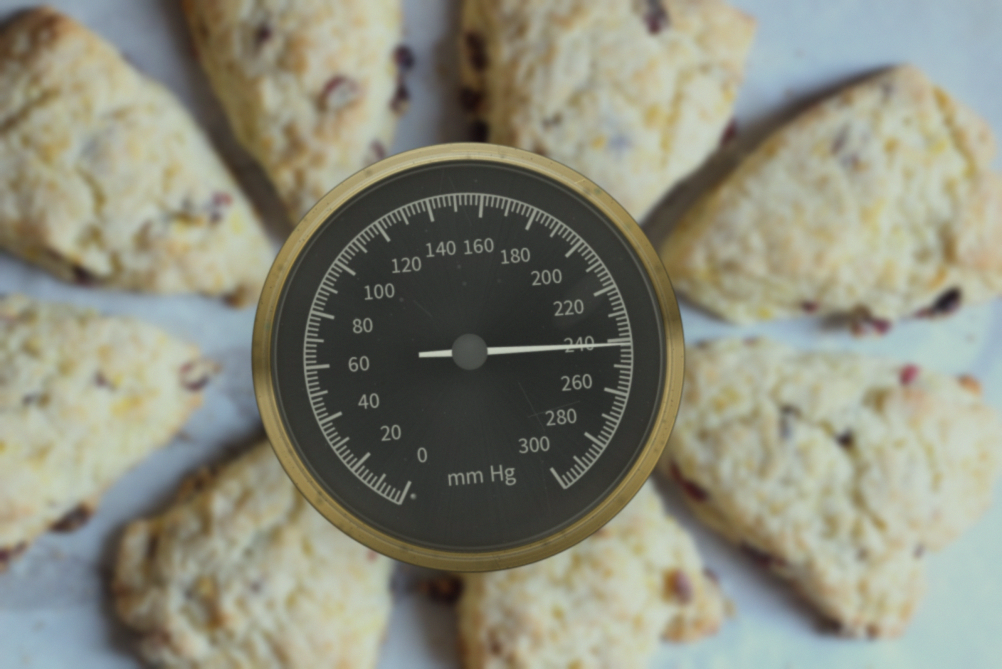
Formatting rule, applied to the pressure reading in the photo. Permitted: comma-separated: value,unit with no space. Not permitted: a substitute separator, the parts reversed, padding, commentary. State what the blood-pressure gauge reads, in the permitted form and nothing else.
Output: 242,mmHg
